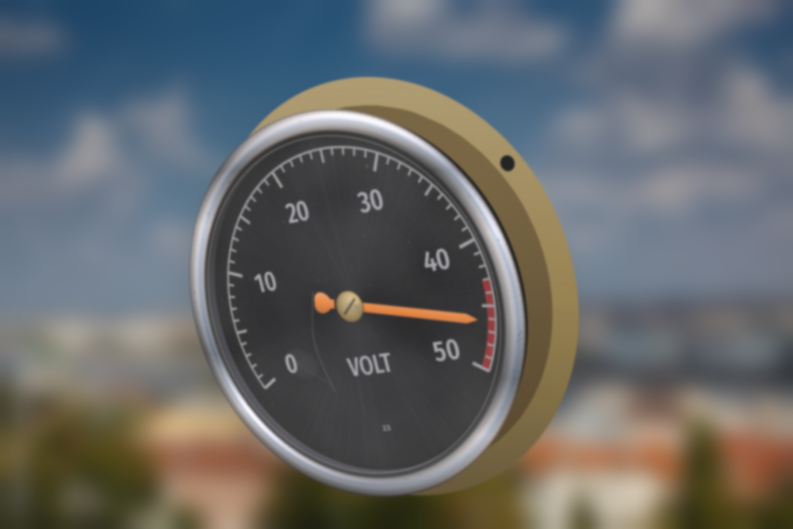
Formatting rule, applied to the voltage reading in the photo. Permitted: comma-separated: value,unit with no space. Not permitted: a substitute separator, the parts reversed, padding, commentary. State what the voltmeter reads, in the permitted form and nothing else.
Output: 46,V
